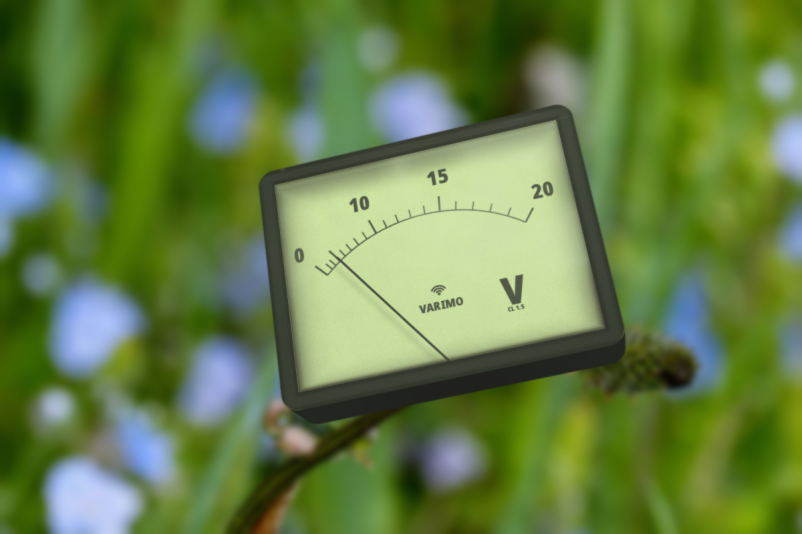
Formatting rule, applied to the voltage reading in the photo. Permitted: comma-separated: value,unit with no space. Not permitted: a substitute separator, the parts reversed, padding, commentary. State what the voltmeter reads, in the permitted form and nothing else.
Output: 5,V
